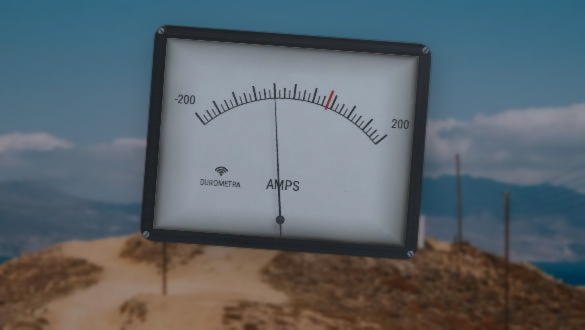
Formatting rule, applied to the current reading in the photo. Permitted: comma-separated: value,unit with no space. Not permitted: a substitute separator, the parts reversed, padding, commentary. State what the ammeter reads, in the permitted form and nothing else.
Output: -40,A
